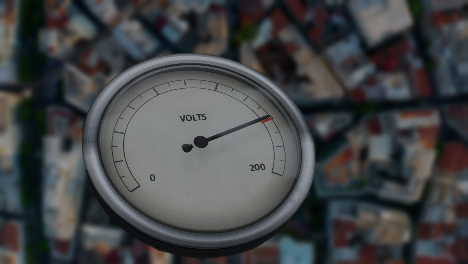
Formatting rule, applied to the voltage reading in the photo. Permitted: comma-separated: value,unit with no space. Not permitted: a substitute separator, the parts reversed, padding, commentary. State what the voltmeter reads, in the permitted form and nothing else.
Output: 160,V
